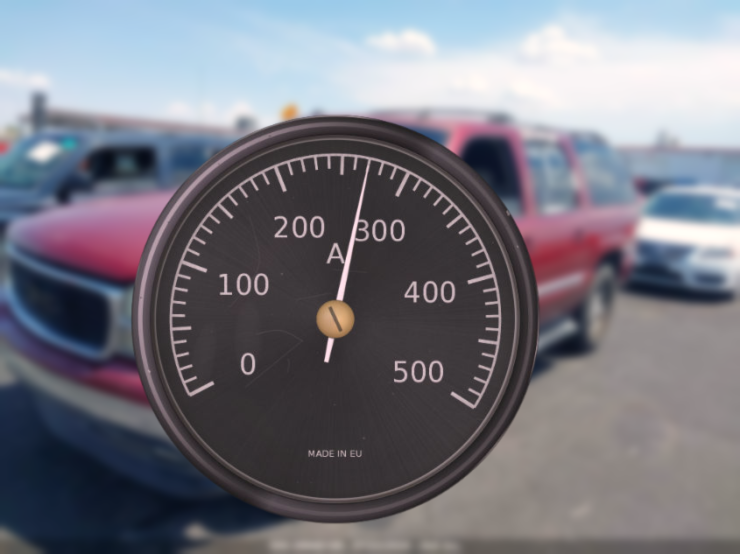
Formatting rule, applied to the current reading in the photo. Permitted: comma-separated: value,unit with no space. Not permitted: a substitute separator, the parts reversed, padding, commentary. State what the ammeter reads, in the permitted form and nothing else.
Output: 270,A
